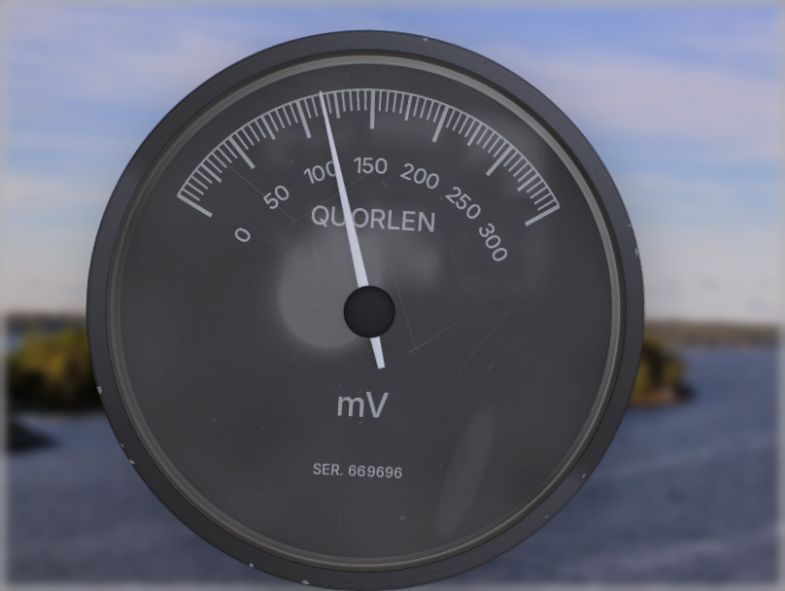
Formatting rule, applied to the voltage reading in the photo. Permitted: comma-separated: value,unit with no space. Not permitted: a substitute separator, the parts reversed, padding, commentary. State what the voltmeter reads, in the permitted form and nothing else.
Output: 115,mV
